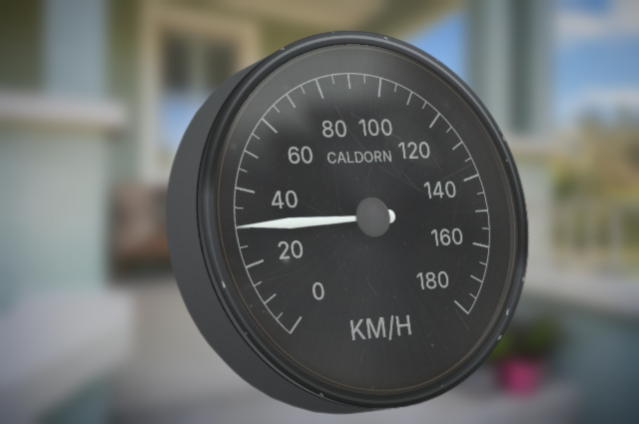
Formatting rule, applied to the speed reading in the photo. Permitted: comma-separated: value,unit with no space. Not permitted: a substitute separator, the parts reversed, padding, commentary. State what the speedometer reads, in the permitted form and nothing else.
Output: 30,km/h
